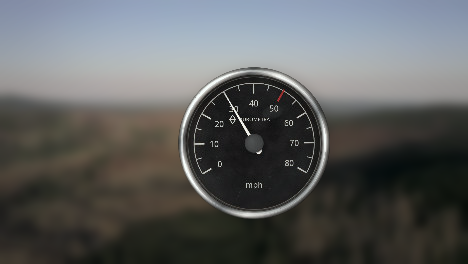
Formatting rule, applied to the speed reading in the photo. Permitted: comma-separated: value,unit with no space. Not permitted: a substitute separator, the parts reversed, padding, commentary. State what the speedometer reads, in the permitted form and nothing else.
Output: 30,mph
